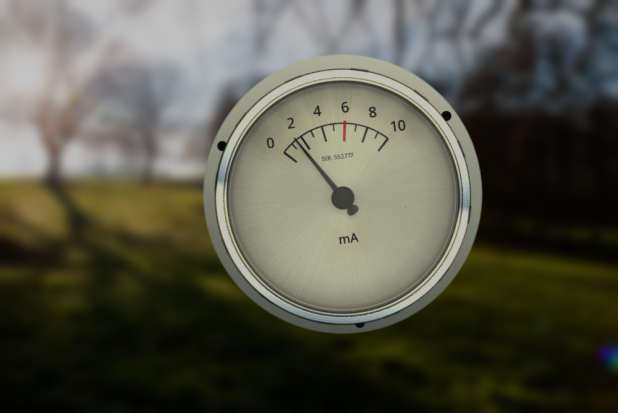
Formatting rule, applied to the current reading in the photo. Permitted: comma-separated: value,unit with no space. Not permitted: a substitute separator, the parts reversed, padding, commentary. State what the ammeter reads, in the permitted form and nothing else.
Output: 1.5,mA
